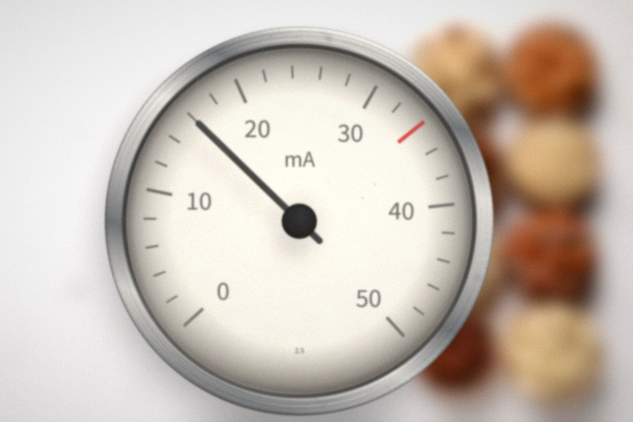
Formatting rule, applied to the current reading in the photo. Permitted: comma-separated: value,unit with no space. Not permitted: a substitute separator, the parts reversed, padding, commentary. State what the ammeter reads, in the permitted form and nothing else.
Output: 16,mA
